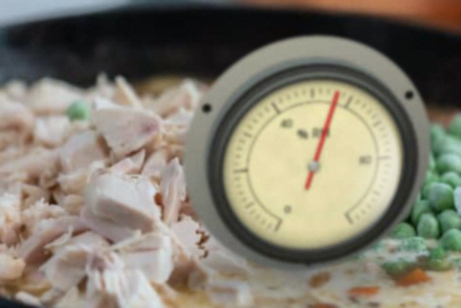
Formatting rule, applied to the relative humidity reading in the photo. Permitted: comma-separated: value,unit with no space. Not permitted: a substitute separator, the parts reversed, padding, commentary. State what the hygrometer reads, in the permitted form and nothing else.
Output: 56,%
